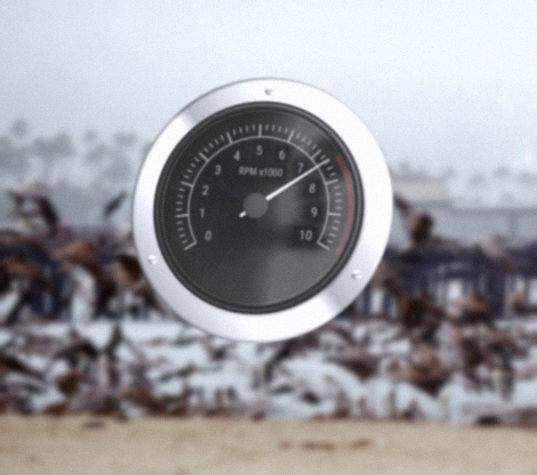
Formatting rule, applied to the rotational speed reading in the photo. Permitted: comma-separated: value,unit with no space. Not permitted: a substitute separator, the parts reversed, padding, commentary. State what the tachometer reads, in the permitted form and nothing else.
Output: 7400,rpm
